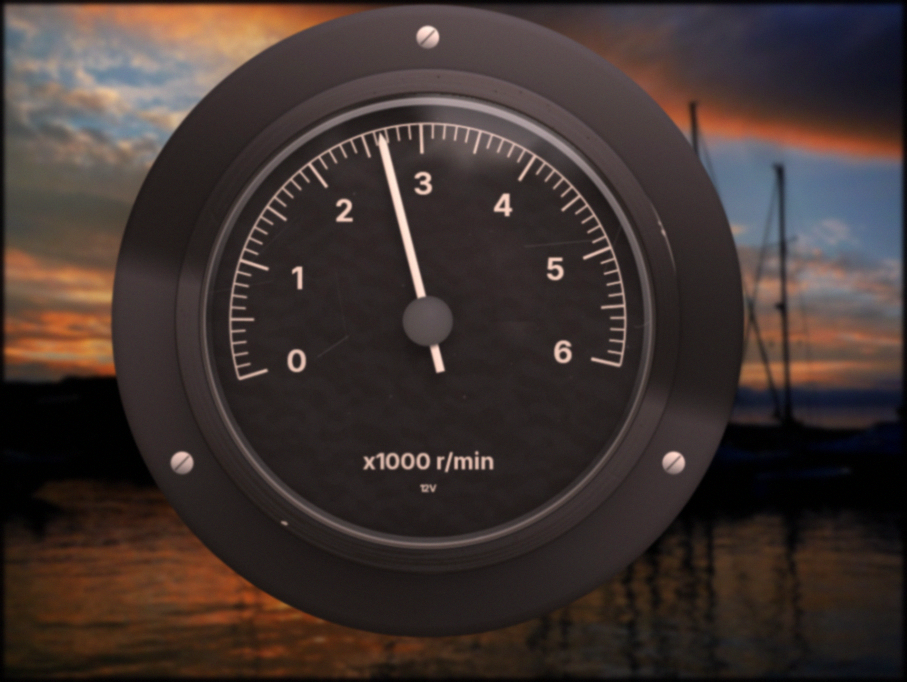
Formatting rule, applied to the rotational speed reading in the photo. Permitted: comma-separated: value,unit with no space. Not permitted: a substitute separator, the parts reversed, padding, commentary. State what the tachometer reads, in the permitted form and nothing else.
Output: 2650,rpm
